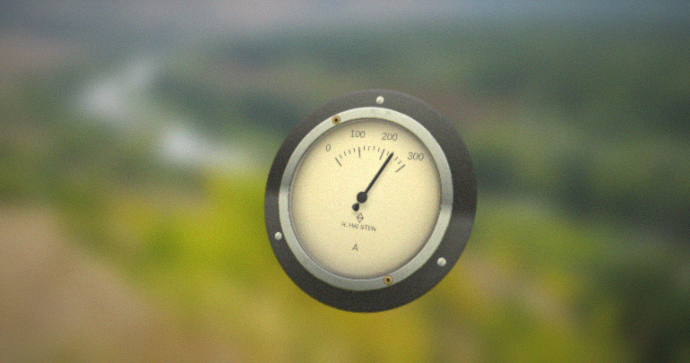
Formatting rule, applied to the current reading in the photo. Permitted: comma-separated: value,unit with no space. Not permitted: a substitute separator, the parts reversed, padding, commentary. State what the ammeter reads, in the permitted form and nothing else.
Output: 240,A
